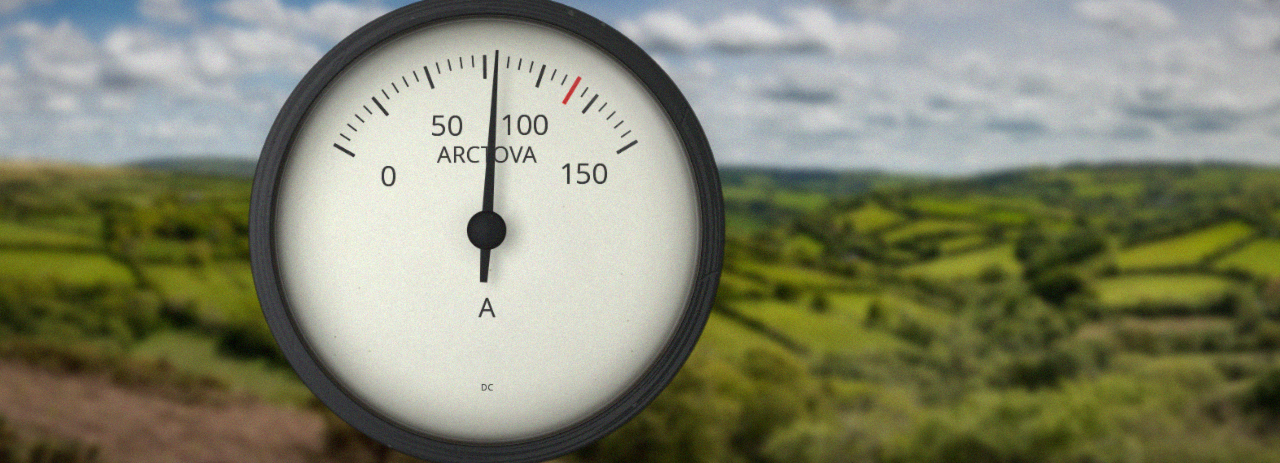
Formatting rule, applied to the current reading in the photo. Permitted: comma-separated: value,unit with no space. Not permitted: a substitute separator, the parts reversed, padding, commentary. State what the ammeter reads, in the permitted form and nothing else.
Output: 80,A
